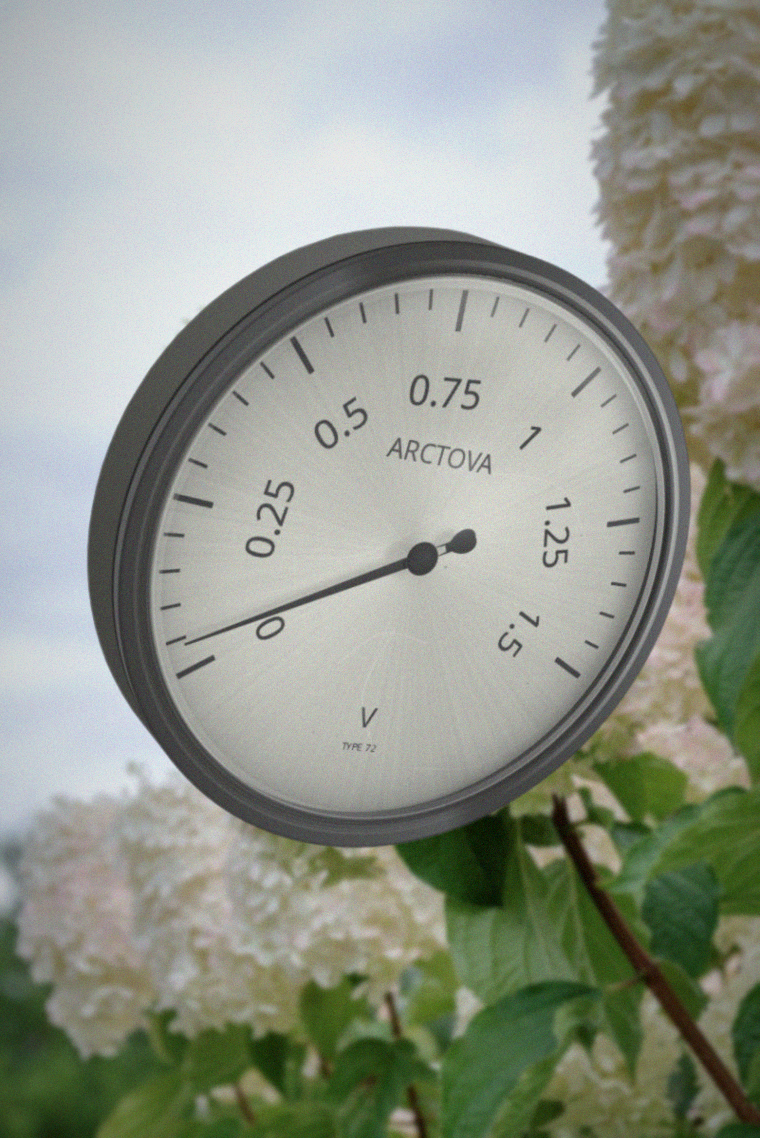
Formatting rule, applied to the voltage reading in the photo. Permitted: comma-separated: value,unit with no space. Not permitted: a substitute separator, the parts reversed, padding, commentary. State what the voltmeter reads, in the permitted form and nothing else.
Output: 0.05,V
